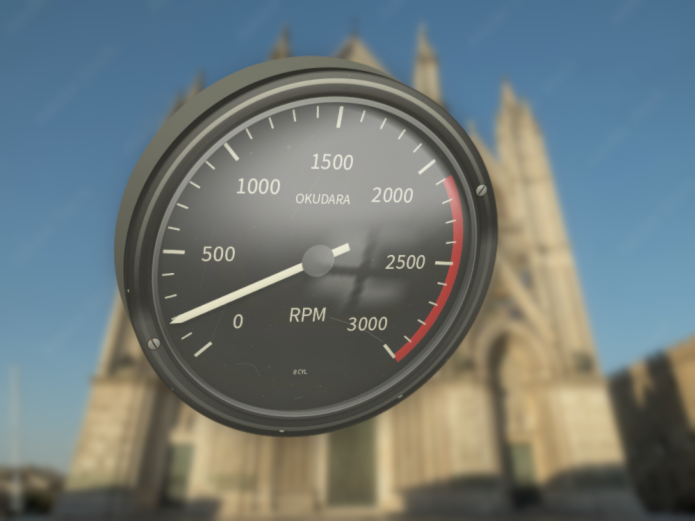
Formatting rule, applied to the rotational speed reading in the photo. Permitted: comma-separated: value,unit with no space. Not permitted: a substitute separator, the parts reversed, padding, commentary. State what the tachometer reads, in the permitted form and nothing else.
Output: 200,rpm
